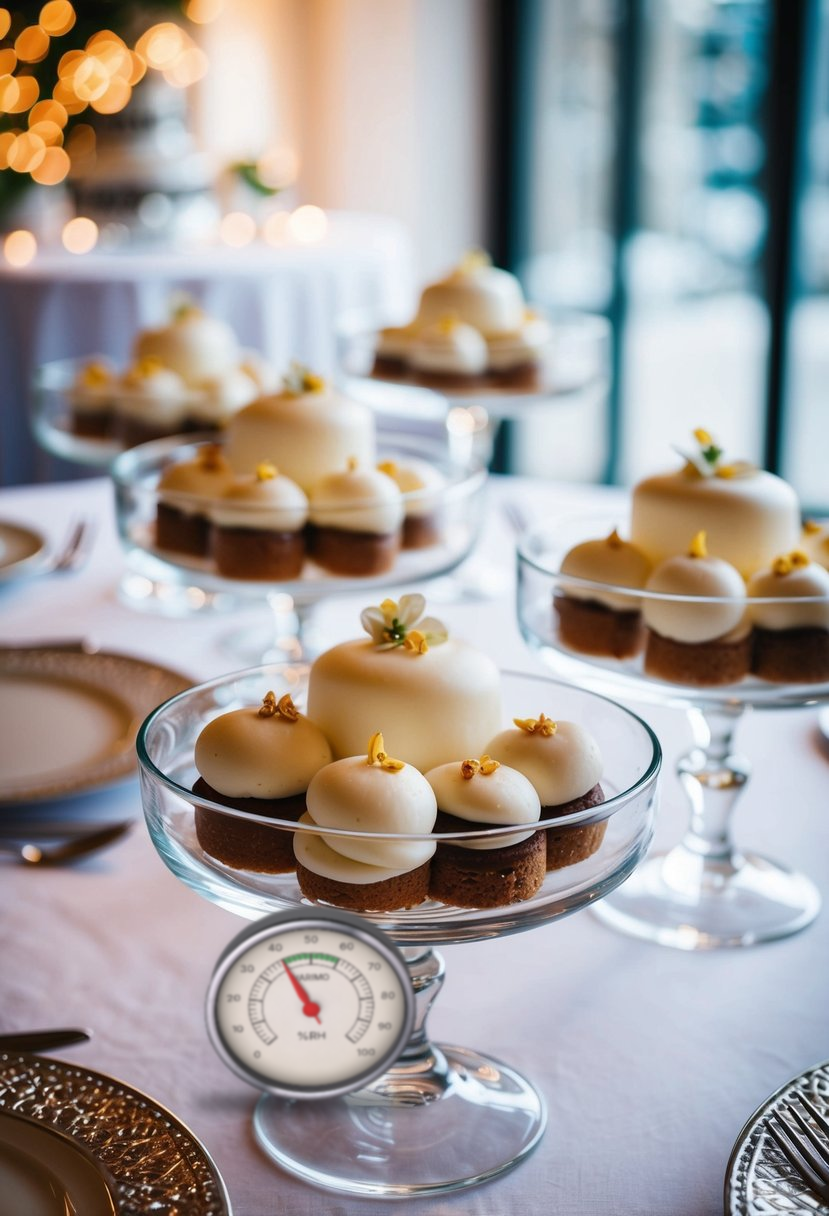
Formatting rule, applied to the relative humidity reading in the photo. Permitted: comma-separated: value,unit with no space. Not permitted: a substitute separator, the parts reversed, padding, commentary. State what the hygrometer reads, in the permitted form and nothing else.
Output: 40,%
